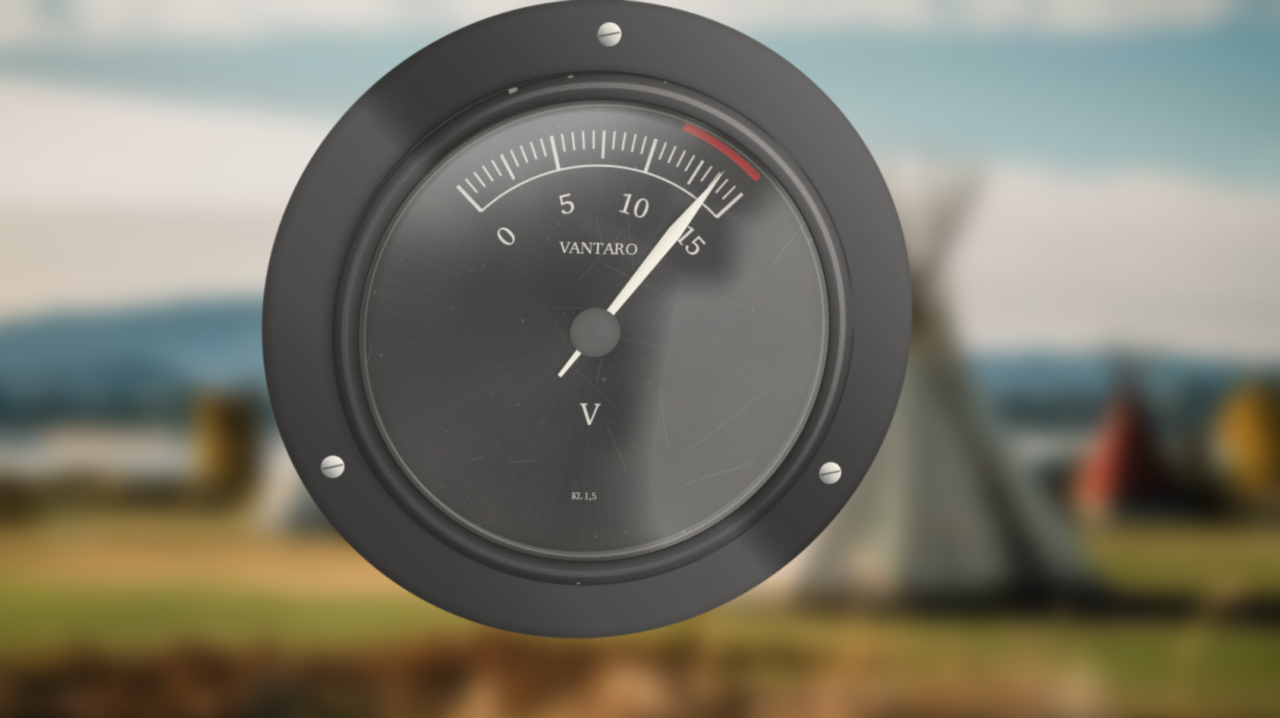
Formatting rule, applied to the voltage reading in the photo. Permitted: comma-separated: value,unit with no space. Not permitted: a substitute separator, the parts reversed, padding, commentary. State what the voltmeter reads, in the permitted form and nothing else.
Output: 13.5,V
